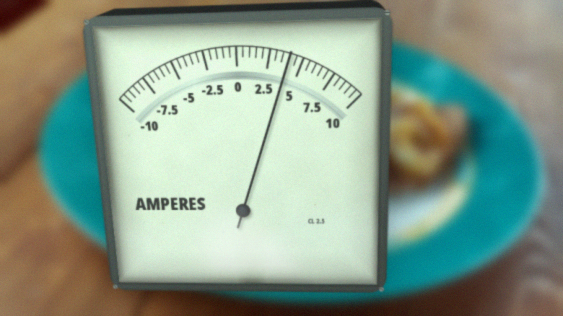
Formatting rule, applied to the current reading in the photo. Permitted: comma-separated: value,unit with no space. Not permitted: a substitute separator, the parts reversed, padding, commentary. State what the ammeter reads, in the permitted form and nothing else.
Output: 4,A
